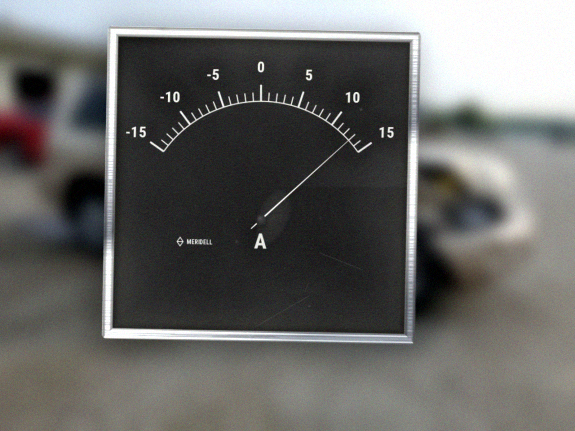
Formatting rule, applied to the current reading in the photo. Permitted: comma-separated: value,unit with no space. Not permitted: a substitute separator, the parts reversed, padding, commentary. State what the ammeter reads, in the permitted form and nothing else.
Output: 13,A
